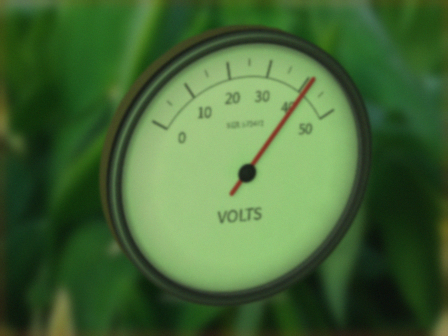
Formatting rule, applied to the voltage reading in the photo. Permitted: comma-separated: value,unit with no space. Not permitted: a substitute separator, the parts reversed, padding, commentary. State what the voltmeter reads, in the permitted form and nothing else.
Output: 40,V
